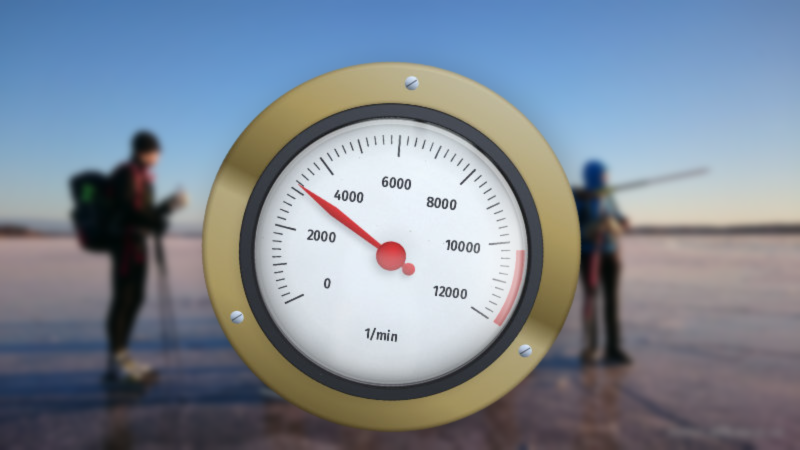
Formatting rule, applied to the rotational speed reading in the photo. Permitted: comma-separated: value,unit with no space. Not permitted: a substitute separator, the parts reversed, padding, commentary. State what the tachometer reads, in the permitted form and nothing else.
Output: 3200,rpm
